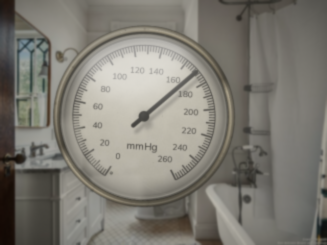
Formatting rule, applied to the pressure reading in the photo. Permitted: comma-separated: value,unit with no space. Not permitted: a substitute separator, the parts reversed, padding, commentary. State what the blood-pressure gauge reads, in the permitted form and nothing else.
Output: 170,mmHg
